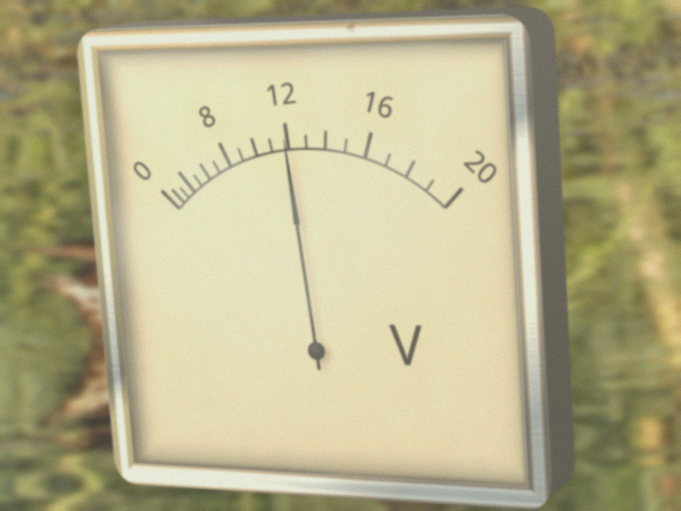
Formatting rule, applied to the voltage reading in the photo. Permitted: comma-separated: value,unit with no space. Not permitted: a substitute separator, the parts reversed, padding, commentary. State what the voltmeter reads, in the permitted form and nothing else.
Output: 12,V
